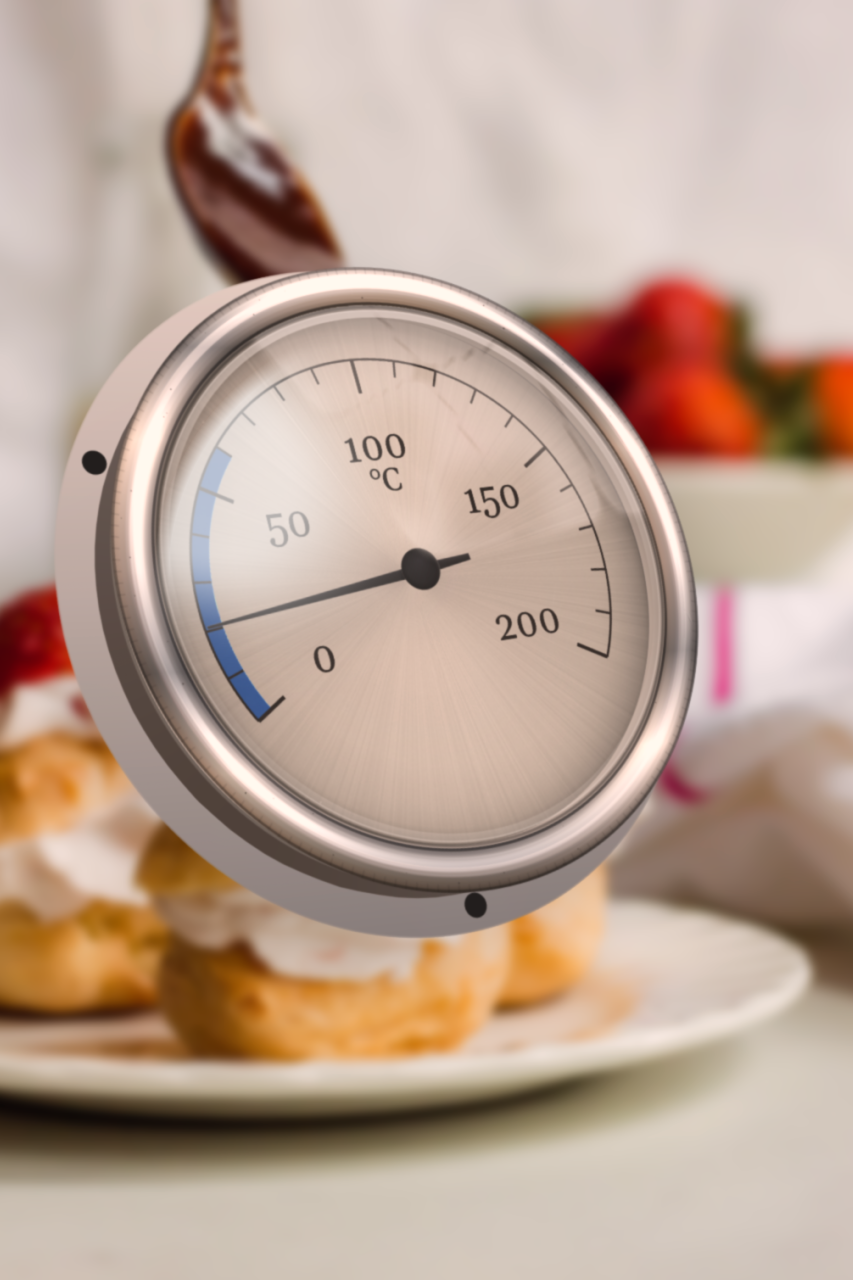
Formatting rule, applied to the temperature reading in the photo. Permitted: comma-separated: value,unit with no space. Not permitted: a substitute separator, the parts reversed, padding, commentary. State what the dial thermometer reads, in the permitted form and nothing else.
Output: 20,°C
